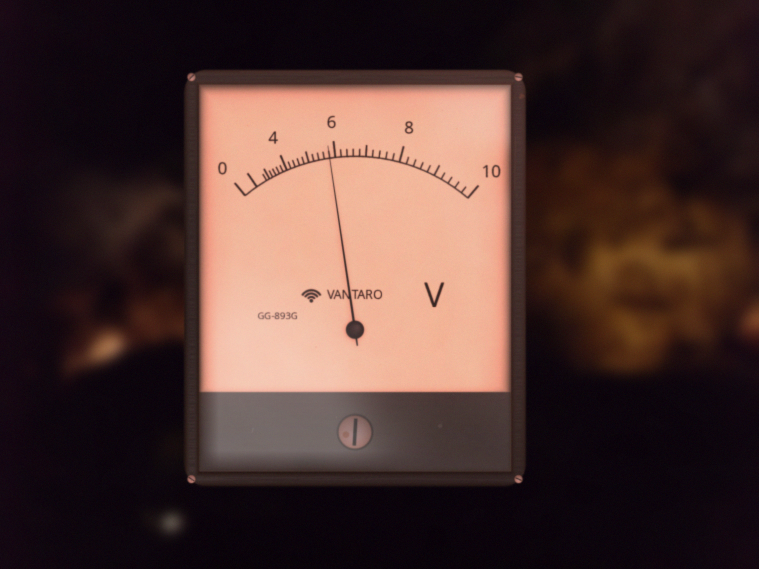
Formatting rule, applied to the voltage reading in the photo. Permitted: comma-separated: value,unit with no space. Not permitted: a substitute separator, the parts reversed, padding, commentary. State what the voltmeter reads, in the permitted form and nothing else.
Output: 5.8,V
